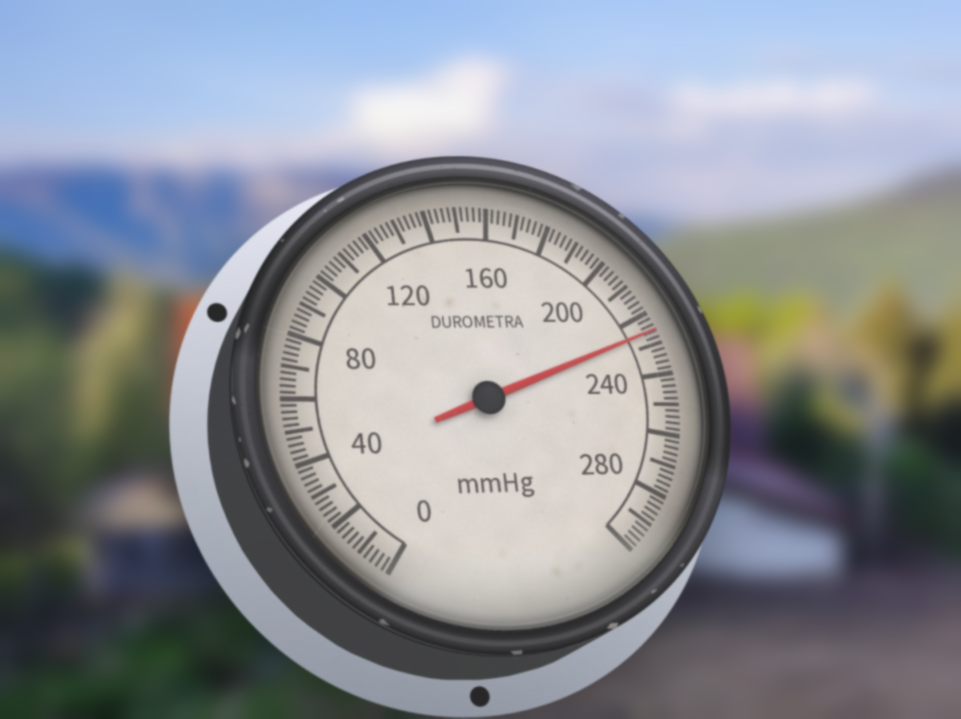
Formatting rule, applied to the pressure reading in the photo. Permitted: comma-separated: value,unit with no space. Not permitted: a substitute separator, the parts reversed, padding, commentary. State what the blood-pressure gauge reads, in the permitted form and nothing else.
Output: 226,mmHg
